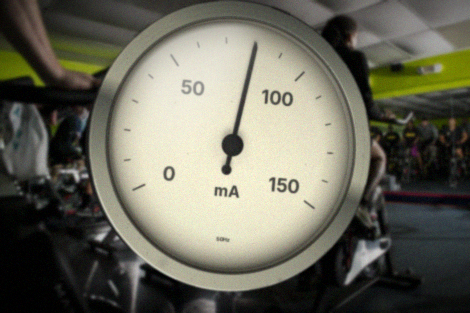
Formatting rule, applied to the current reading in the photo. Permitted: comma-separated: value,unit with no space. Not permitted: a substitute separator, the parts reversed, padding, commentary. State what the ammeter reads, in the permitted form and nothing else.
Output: 80,mA
